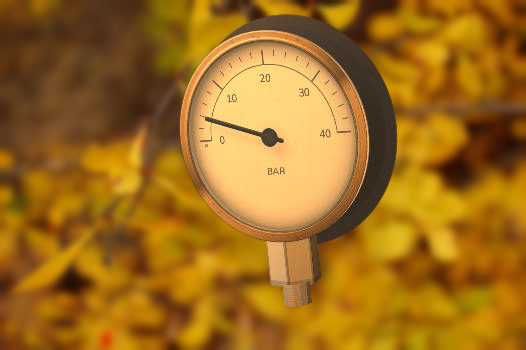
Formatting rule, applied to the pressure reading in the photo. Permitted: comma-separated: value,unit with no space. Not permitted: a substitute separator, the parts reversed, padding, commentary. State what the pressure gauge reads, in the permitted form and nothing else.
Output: 4,bar
